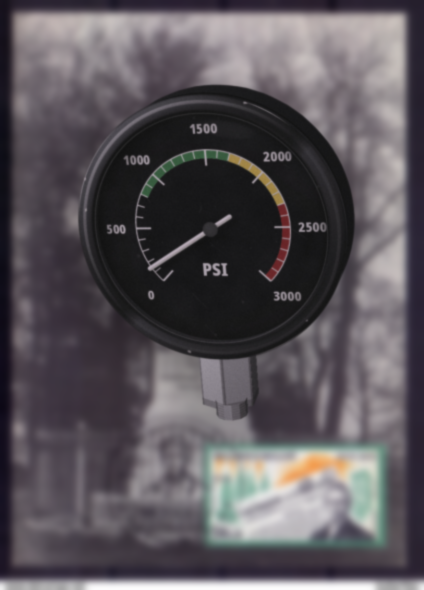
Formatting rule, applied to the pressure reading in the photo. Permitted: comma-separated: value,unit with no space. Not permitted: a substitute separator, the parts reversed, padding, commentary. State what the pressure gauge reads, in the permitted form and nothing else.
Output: 150,psi
